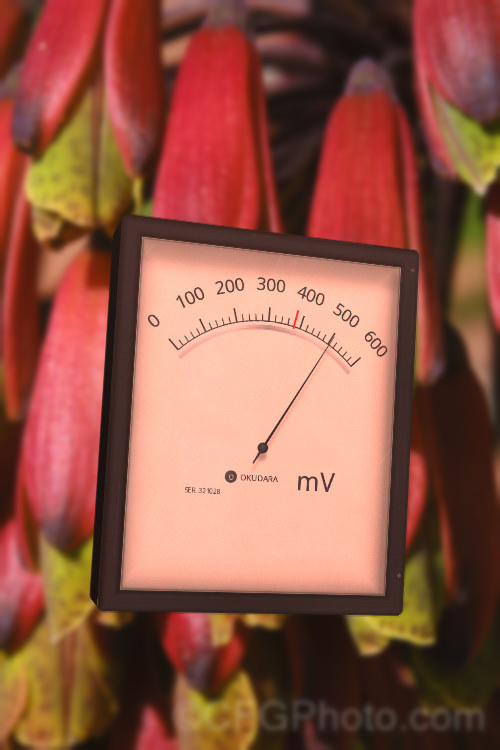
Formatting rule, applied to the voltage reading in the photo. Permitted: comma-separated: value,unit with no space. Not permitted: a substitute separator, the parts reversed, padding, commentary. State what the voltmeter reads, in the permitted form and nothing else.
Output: 500,mV
